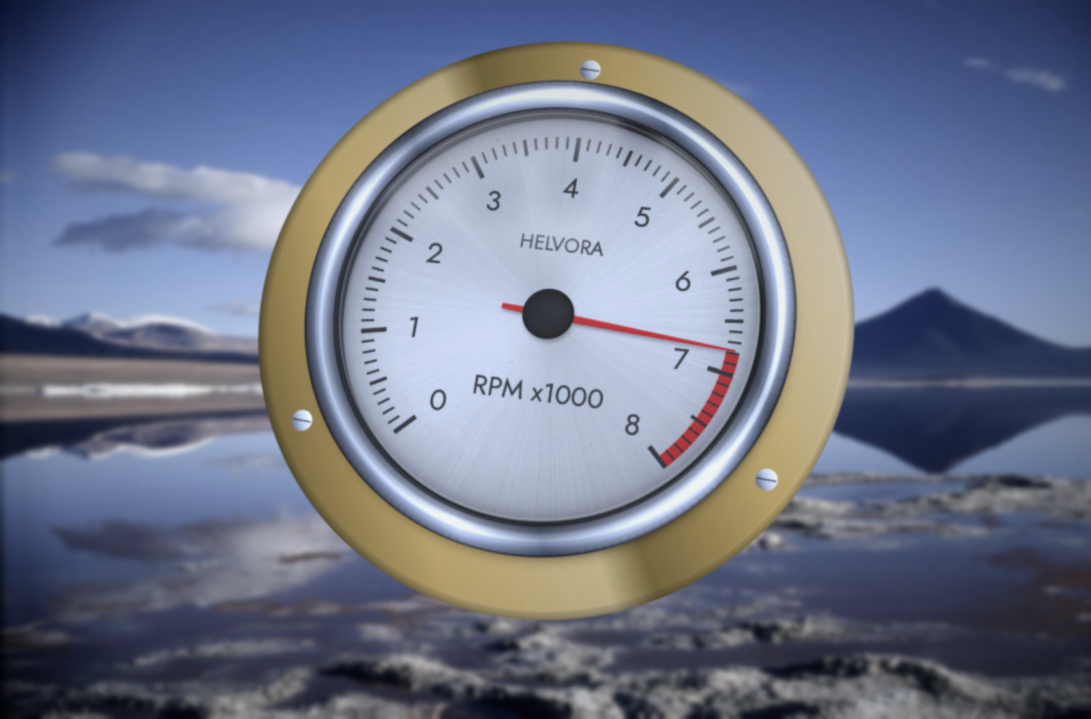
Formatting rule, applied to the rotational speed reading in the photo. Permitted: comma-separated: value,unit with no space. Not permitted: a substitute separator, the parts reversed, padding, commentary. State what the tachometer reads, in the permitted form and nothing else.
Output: 6800,rpm
